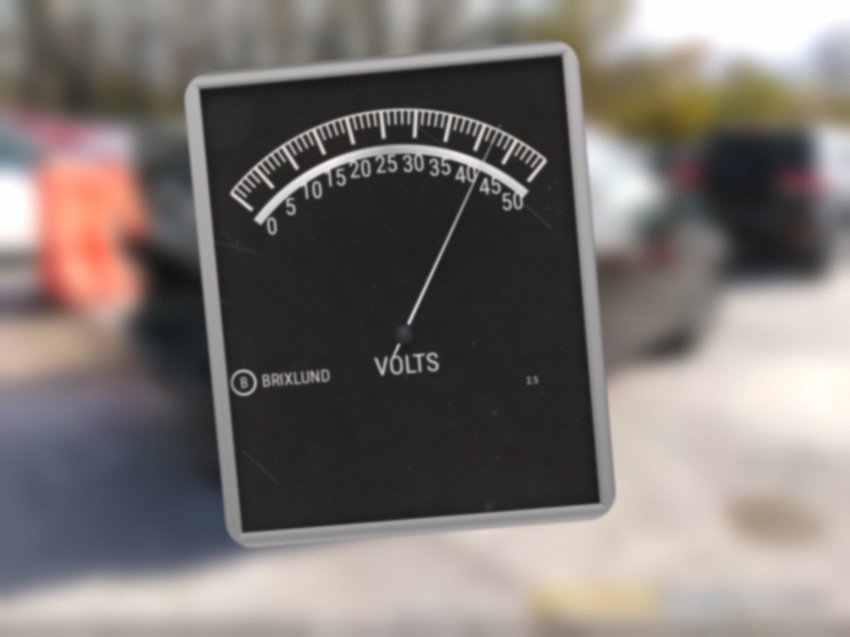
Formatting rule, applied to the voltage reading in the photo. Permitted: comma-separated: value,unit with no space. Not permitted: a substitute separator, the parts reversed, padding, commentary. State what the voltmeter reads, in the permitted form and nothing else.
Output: 42,V
